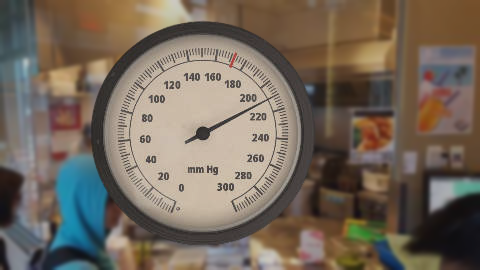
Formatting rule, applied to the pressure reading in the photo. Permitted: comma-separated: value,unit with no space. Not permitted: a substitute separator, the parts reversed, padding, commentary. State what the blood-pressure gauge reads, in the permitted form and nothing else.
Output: 210,mmHg
